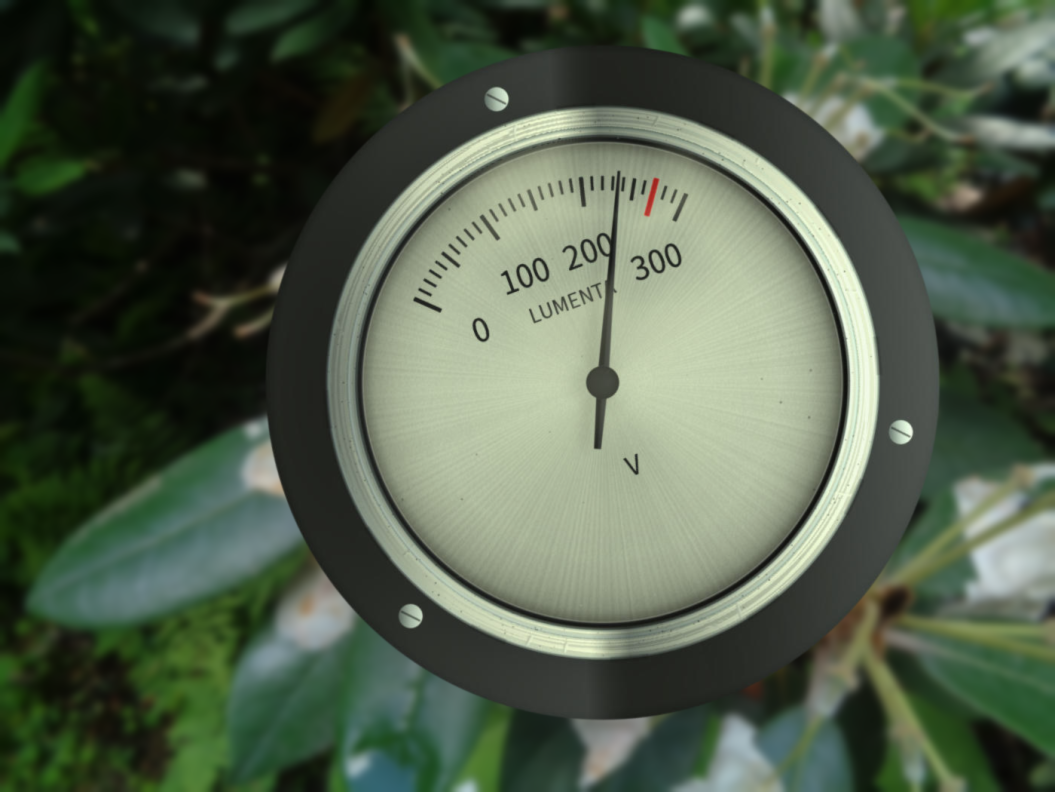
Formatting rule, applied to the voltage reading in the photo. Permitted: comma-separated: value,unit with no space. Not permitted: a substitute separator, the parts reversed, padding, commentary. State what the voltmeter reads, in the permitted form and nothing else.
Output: 235,V
